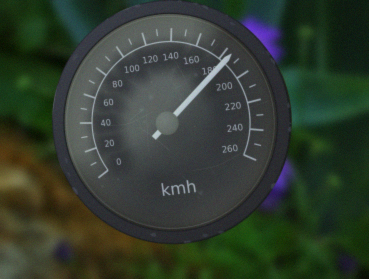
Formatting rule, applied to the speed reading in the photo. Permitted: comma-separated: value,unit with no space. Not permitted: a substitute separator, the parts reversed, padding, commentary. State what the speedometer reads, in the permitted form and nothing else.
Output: 185,km/h
